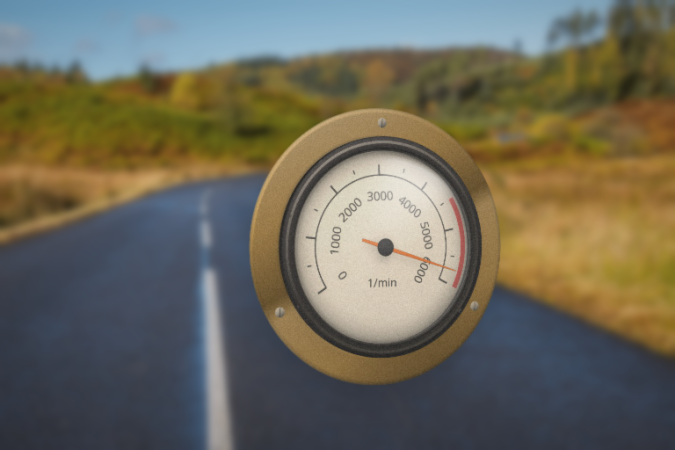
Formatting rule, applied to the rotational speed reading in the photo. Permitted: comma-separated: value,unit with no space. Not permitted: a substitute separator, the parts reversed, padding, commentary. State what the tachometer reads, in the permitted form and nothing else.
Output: 5750,rpm
